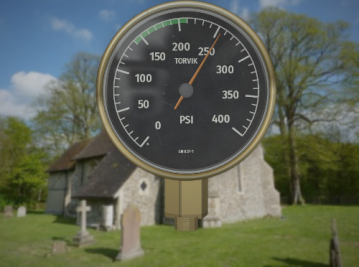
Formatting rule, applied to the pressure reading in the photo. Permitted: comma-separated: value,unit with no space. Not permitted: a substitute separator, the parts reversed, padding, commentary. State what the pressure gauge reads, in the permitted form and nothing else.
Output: 255,psi
